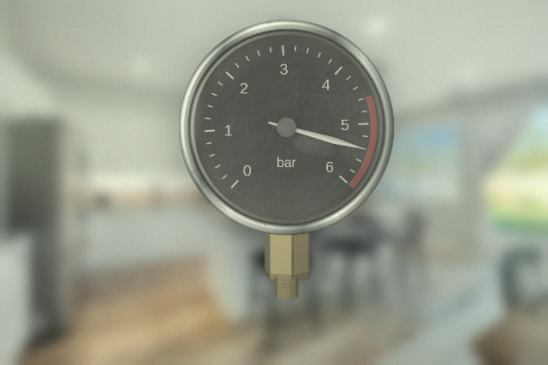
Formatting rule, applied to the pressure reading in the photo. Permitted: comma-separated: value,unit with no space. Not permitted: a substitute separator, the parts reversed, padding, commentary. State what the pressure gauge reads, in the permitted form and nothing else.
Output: 5.4,bar
